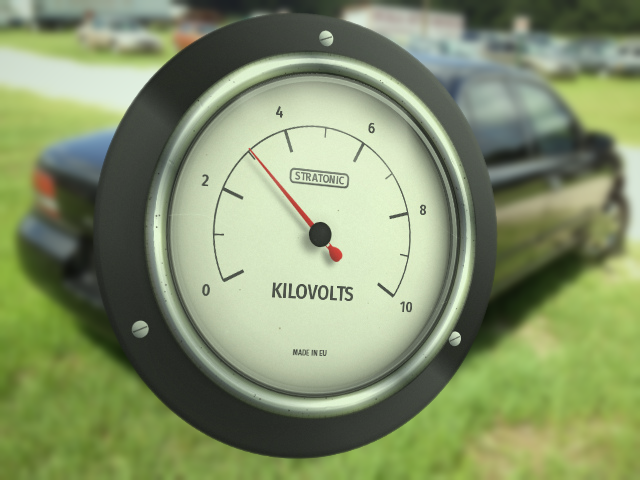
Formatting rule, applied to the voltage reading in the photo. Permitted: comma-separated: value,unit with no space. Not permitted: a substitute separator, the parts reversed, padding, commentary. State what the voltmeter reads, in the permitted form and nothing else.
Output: 3,kV
